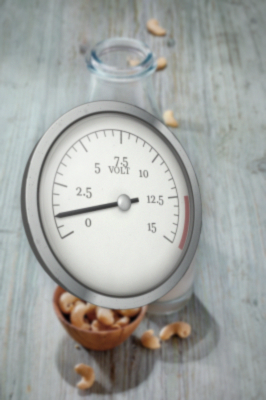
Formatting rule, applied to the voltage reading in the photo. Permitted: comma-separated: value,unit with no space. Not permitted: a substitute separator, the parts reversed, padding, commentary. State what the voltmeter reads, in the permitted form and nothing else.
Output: 1,V
